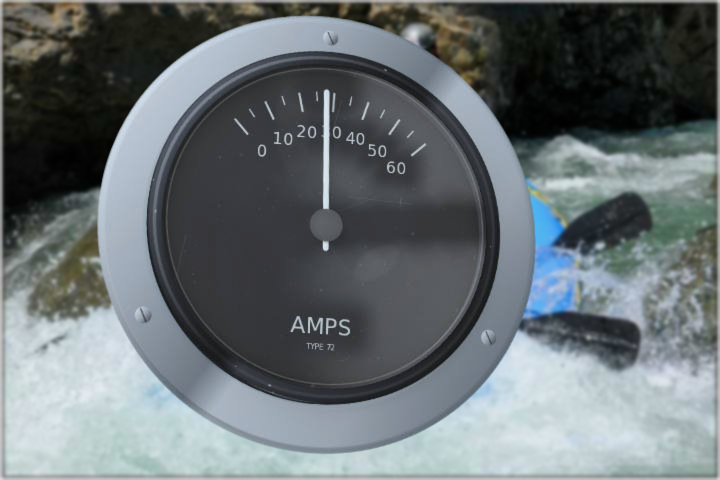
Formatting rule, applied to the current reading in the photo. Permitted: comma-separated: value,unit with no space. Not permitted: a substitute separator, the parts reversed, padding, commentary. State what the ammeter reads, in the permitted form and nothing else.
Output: 27.5,A
